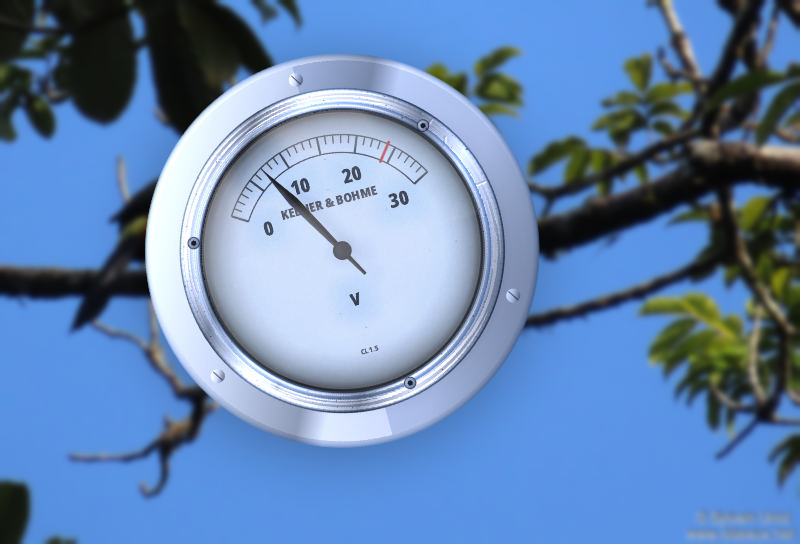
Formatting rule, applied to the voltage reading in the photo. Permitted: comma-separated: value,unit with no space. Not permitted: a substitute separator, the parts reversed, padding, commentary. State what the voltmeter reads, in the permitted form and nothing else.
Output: 7,V
